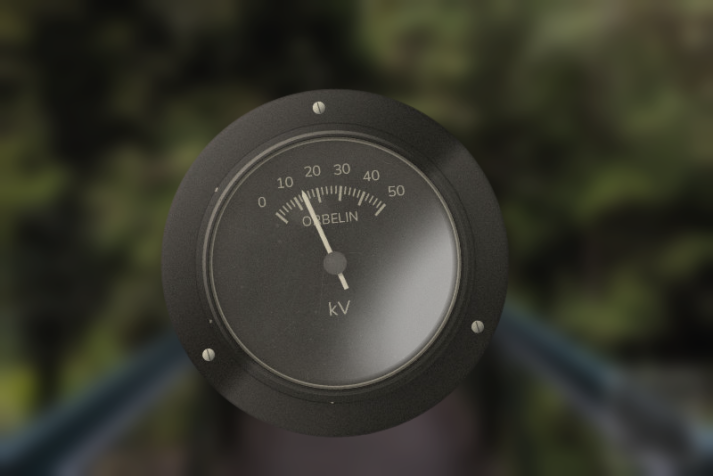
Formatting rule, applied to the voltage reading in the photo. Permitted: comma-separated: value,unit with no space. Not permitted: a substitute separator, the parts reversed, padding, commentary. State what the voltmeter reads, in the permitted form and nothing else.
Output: 14,kV
